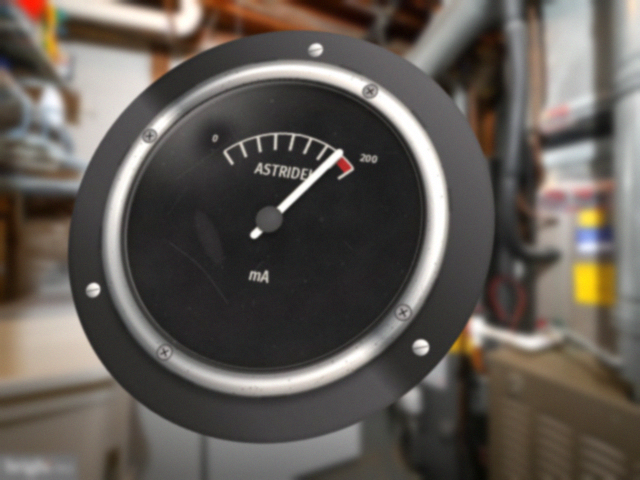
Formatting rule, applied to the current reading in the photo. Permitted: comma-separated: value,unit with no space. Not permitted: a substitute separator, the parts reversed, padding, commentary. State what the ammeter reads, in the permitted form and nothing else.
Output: 175,mA
